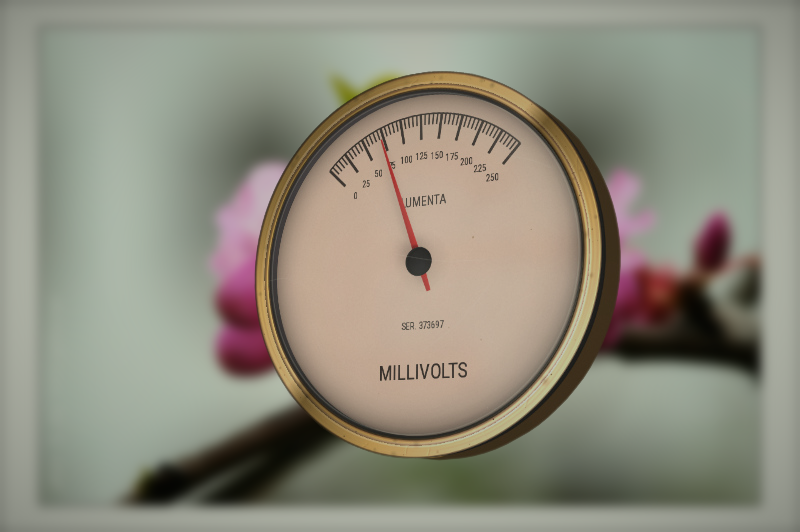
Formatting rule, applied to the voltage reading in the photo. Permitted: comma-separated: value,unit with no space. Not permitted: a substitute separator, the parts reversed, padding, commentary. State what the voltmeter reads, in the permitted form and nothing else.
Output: 75,mV
